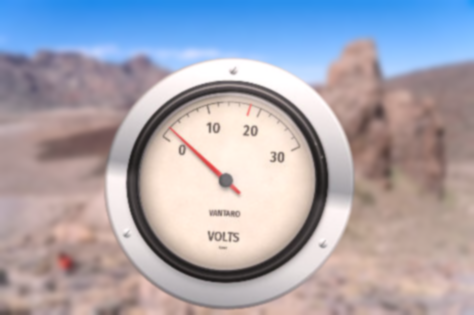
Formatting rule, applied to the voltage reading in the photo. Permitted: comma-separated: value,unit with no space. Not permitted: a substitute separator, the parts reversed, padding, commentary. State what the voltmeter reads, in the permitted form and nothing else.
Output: 2,V
